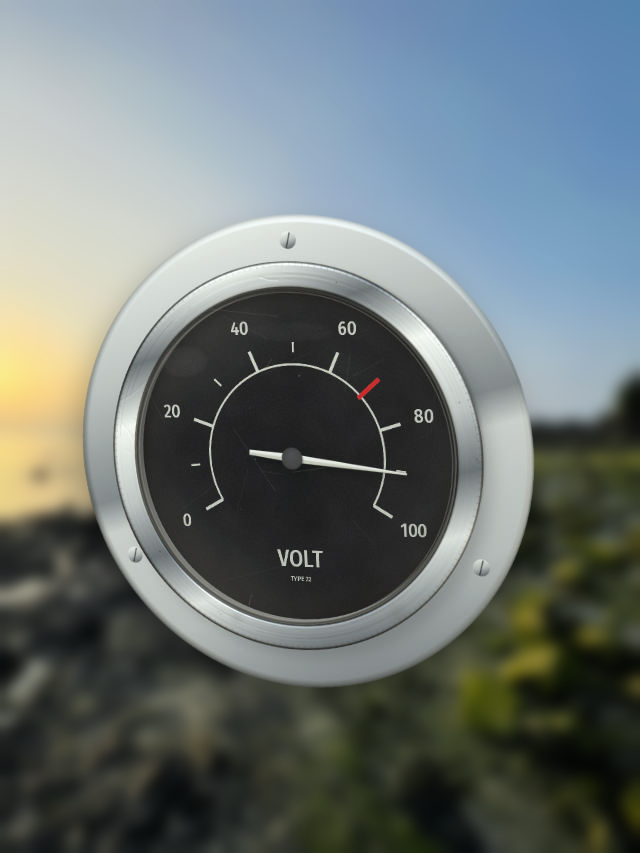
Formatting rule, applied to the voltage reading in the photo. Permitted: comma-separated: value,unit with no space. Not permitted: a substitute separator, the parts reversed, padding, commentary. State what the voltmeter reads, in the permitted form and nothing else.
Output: 90,V
